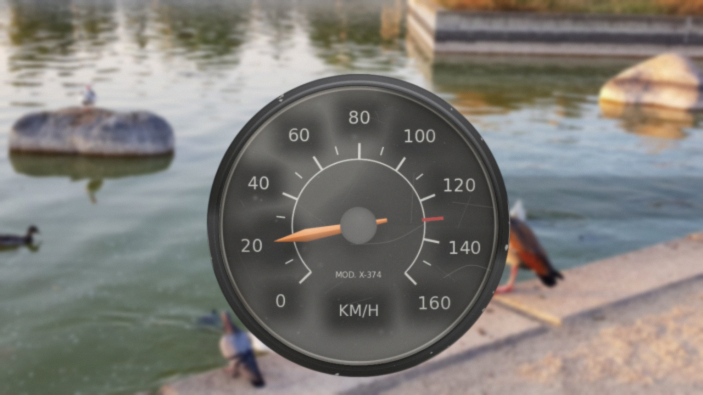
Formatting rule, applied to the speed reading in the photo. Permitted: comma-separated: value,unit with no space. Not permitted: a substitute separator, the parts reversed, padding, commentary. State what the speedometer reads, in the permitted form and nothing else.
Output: 20,km/h
